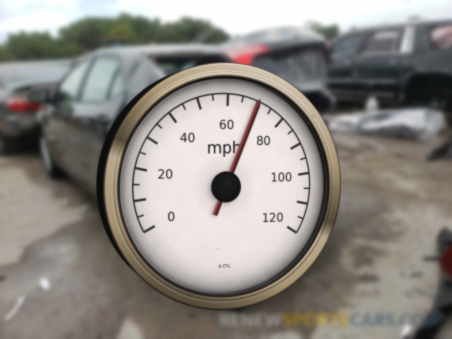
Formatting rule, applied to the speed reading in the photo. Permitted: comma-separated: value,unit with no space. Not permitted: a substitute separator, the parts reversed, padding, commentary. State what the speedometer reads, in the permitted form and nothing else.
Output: 70,mph
